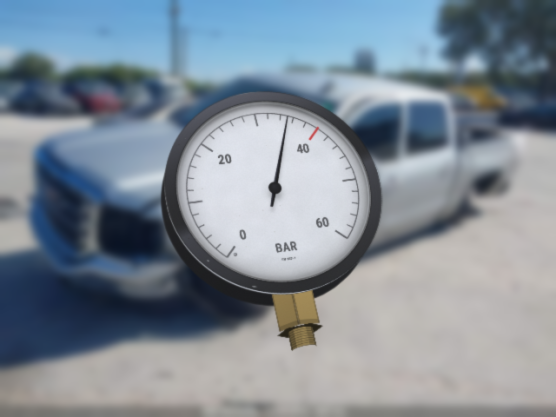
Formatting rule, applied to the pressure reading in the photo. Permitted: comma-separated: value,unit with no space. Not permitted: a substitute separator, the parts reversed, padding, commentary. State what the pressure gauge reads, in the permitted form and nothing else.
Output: 35,bar
